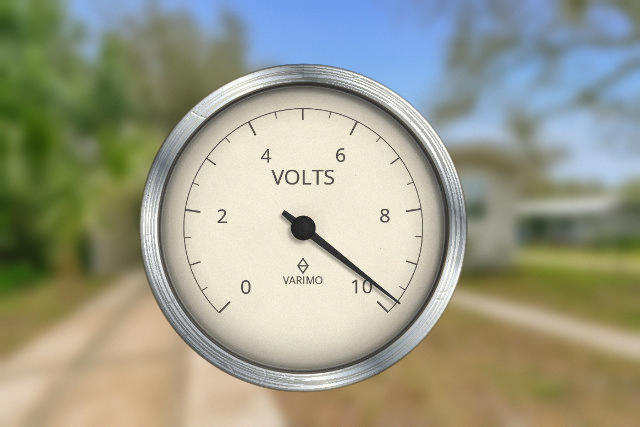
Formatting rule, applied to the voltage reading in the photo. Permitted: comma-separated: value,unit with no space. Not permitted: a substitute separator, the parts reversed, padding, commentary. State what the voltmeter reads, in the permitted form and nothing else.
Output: 9.75,V
